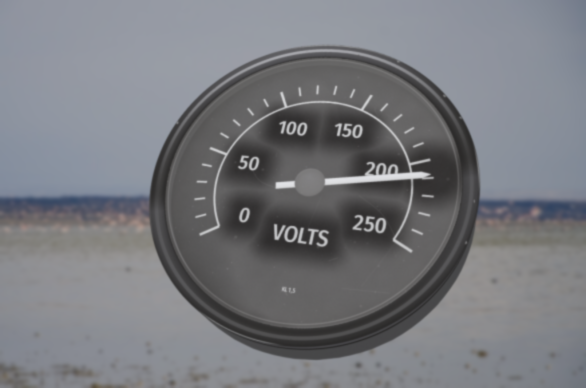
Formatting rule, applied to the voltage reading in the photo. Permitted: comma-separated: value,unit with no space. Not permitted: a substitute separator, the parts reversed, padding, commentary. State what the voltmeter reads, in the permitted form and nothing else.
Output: 210,V
